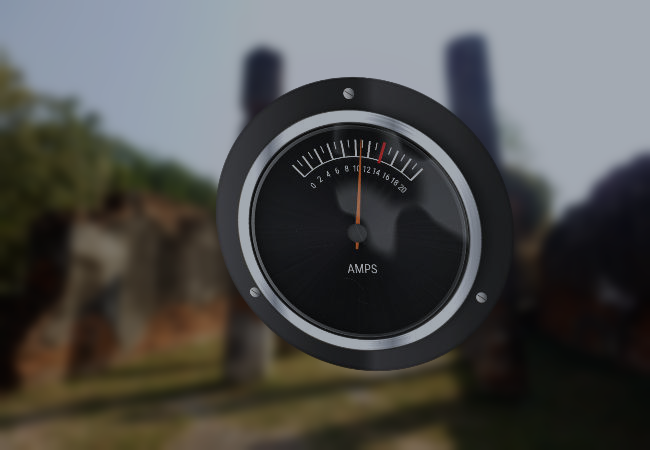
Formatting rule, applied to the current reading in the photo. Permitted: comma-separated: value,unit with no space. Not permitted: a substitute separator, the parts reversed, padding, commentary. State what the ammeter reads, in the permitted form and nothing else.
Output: 11,A
